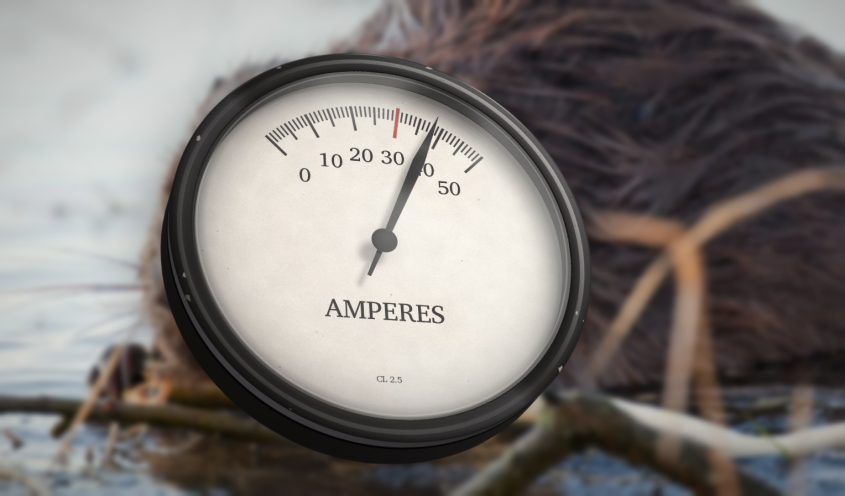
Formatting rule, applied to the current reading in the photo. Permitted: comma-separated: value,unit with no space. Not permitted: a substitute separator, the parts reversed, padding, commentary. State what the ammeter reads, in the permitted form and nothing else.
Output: 38,A
